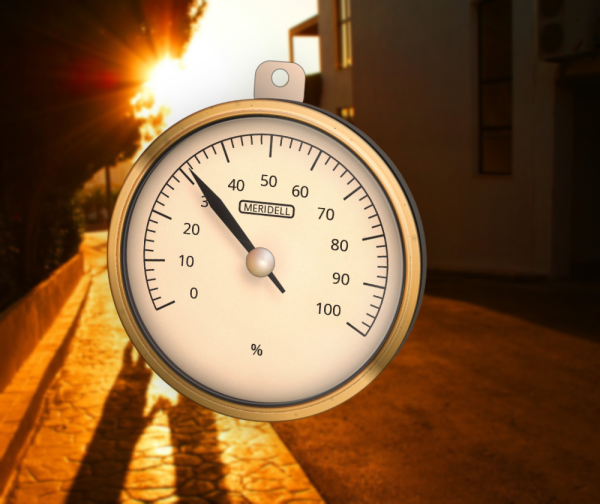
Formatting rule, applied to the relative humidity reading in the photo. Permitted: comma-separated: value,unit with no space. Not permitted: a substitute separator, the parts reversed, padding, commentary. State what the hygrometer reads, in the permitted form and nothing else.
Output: 32,%
